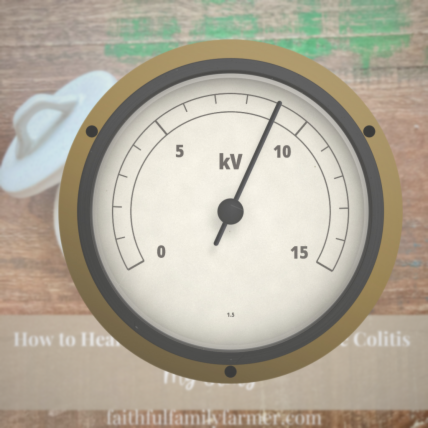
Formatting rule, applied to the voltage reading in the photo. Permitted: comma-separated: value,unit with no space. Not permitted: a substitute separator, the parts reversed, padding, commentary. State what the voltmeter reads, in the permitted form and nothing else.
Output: 9,kV
